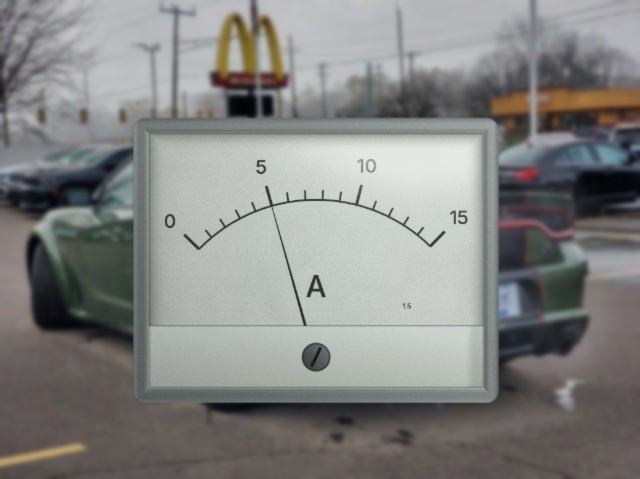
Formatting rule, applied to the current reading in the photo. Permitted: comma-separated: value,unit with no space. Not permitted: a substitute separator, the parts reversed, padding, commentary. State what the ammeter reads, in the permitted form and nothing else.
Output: 5,A
